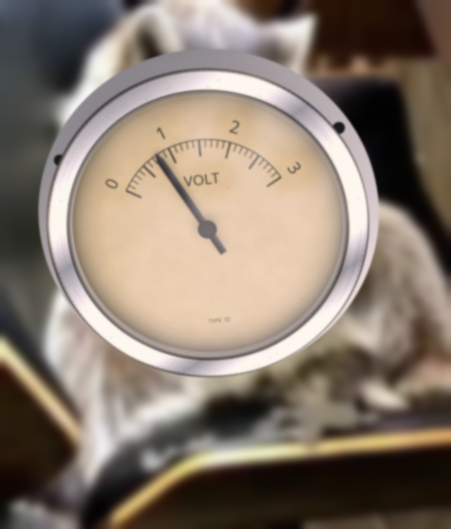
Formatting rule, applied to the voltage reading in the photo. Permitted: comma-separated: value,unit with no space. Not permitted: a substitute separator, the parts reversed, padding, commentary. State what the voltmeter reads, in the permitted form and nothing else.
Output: 0.8,V
